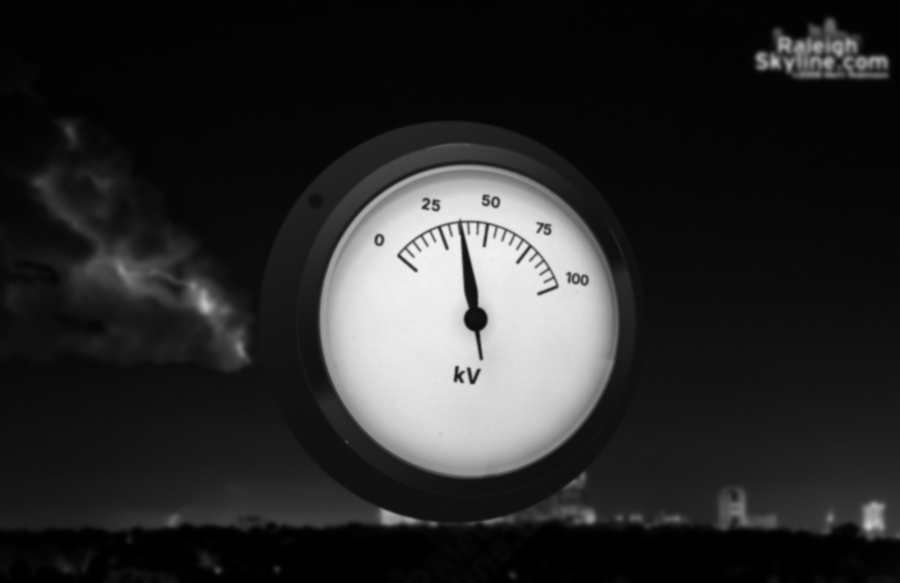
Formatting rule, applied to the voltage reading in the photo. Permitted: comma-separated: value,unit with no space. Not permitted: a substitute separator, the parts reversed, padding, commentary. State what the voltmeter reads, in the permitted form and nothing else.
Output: 35,kV
